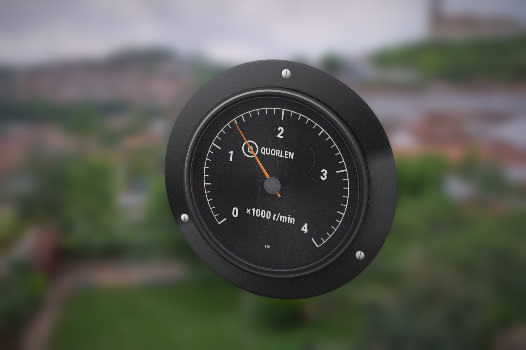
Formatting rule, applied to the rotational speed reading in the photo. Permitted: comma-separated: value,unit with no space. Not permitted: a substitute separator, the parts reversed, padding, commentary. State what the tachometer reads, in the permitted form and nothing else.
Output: 1400,rpm
